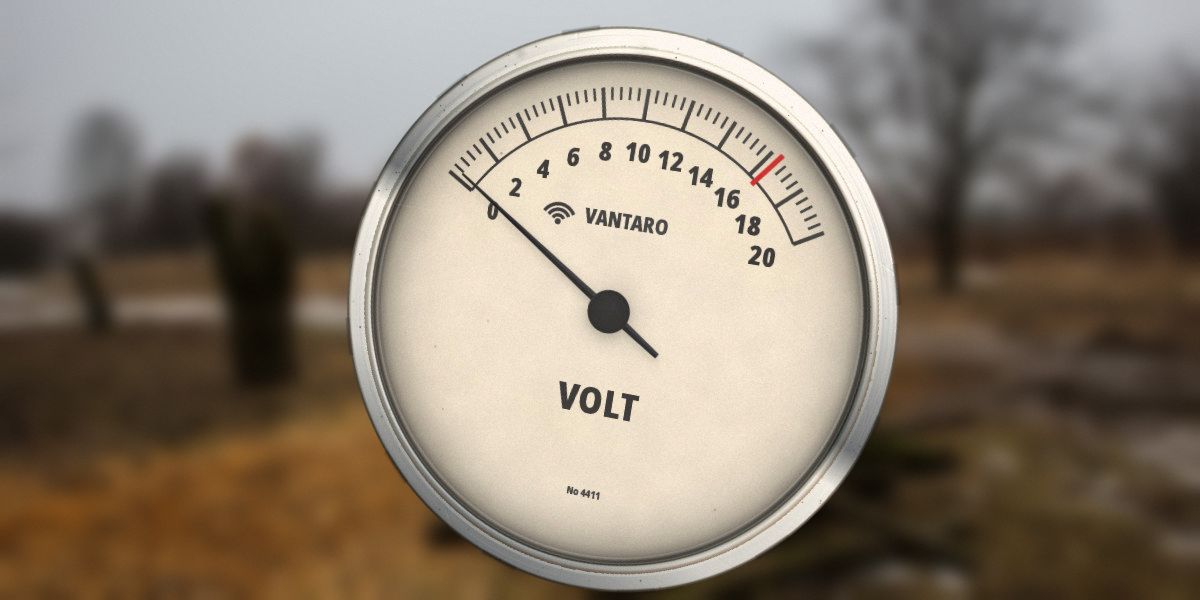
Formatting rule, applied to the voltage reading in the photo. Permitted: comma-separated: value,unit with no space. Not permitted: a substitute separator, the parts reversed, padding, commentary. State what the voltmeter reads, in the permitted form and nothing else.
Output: 0.4,V
